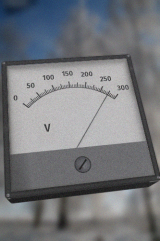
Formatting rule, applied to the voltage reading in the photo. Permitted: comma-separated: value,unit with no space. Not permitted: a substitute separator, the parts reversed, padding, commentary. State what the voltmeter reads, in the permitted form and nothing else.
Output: 275,V
